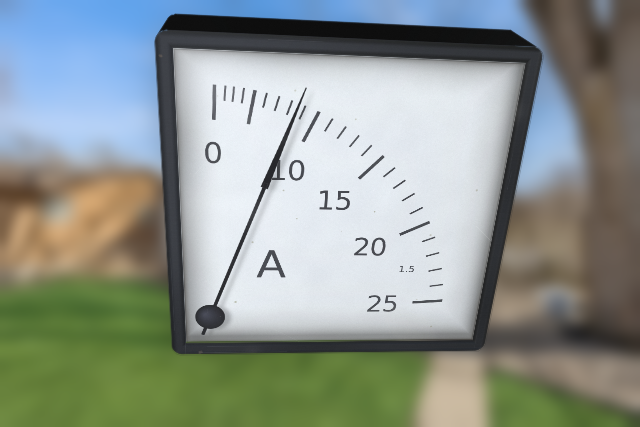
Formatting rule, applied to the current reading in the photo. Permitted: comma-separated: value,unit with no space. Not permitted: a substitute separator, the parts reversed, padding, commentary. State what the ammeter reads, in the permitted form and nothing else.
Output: 8.5,A
